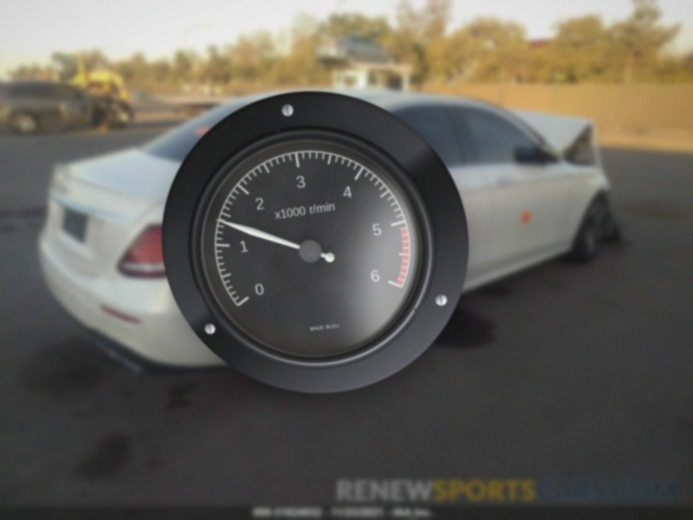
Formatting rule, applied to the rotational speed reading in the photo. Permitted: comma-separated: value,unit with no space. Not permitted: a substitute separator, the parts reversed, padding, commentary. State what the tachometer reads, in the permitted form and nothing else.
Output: 1400,rpm
